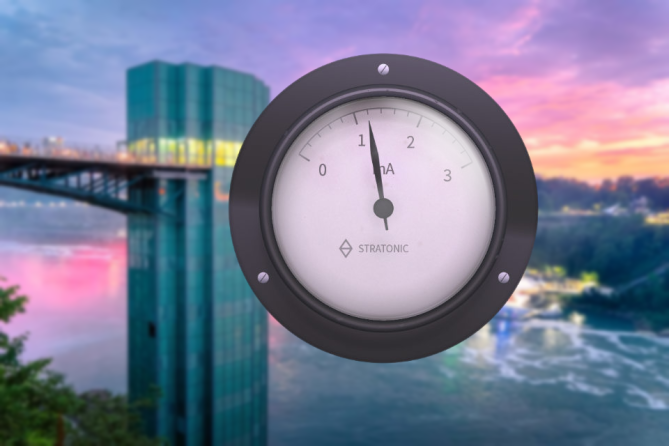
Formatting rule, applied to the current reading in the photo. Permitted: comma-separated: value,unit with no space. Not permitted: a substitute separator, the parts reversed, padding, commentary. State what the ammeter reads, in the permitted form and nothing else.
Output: 1.2,mA
